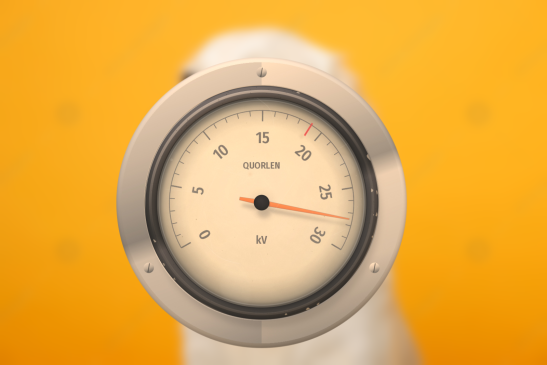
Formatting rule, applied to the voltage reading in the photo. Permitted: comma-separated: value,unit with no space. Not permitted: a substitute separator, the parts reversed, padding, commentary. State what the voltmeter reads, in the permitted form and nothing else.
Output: 27.5,kV
